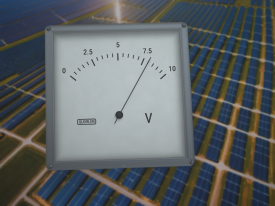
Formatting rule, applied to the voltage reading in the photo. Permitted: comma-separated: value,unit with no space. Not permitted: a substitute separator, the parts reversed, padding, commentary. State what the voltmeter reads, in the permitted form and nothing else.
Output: 8,V
